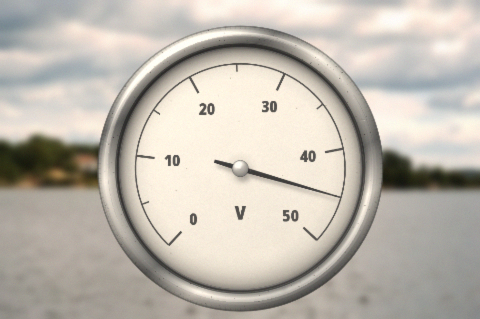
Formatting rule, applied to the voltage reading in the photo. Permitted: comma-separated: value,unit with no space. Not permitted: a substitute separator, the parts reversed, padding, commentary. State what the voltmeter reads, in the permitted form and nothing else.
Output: 45,V
